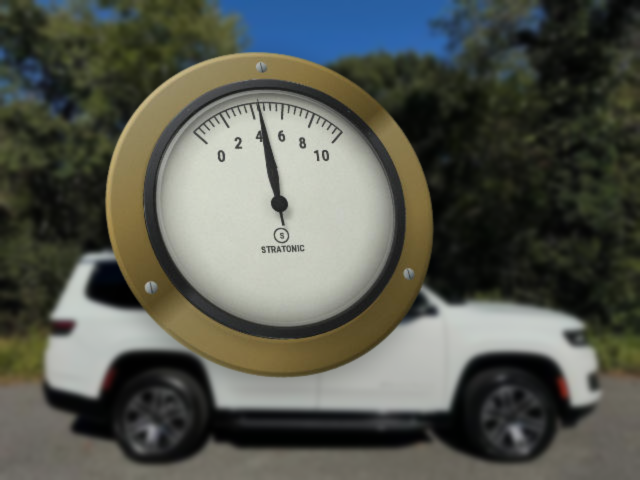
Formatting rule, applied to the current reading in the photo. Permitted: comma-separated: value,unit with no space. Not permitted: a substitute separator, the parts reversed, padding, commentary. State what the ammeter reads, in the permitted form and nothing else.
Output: 4.4,A
